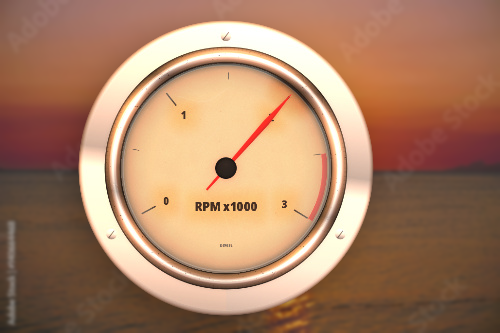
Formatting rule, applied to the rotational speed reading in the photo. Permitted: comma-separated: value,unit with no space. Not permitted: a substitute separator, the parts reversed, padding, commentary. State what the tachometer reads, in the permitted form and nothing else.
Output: 2000,rpm
